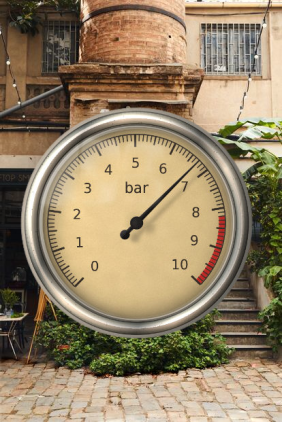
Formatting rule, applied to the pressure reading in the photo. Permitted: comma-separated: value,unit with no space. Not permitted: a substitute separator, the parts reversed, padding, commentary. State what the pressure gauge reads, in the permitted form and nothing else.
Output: 6.7,bar
